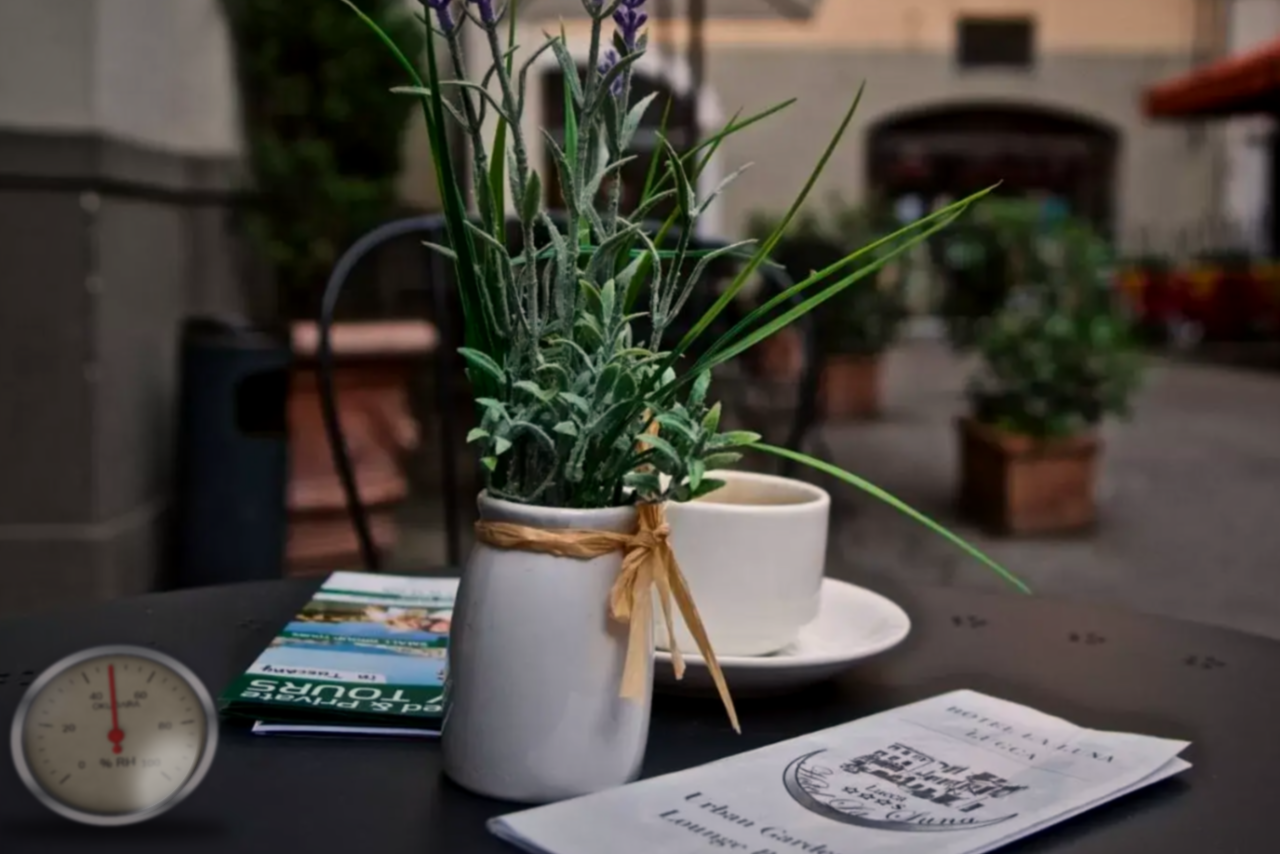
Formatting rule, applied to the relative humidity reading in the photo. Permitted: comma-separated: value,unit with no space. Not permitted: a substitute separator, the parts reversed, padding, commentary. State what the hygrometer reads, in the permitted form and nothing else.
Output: 48,%
